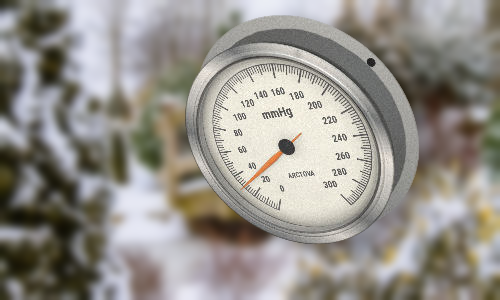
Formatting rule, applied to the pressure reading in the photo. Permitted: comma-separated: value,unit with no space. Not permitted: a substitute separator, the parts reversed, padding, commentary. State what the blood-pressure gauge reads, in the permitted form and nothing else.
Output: 30,mmHg
